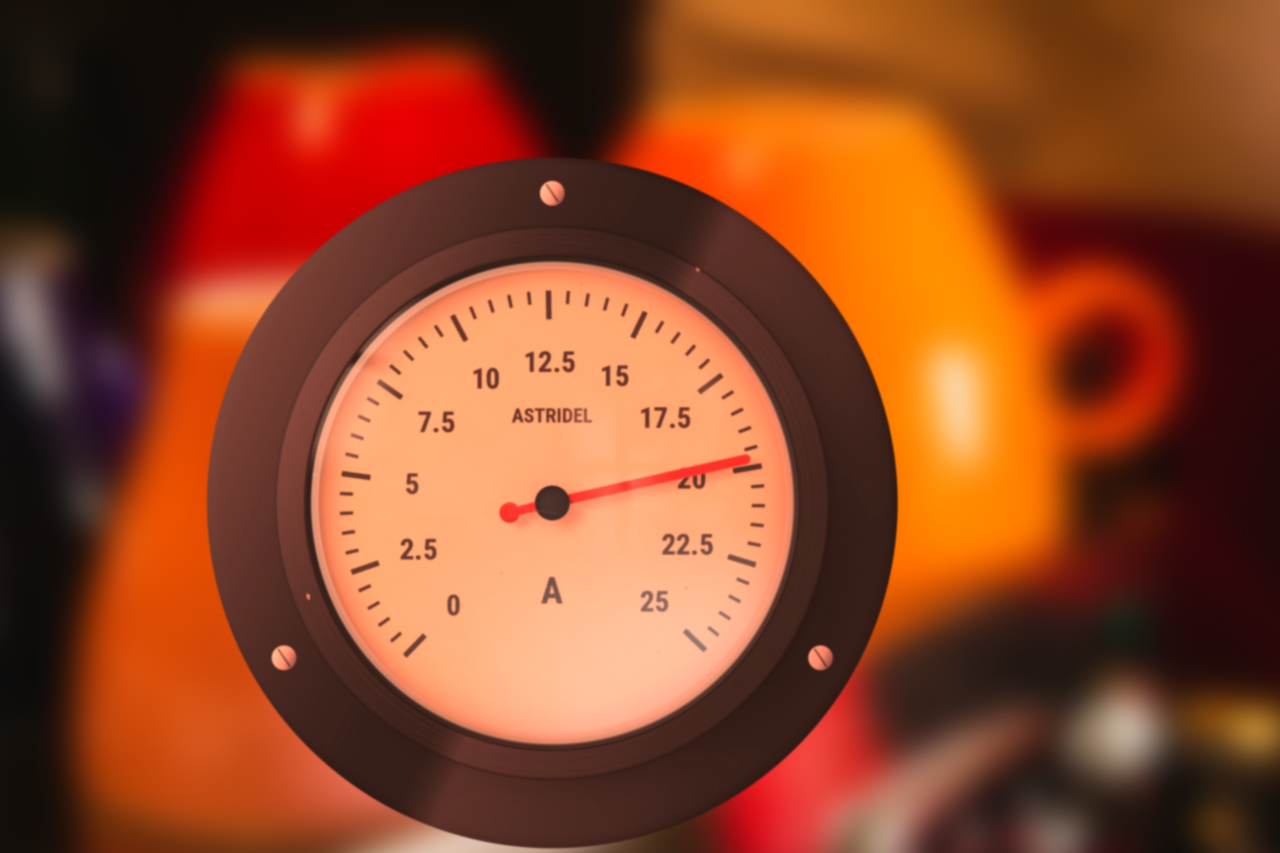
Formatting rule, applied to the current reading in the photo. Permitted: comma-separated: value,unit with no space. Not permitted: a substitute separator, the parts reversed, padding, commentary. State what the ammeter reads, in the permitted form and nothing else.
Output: 19.75,A
